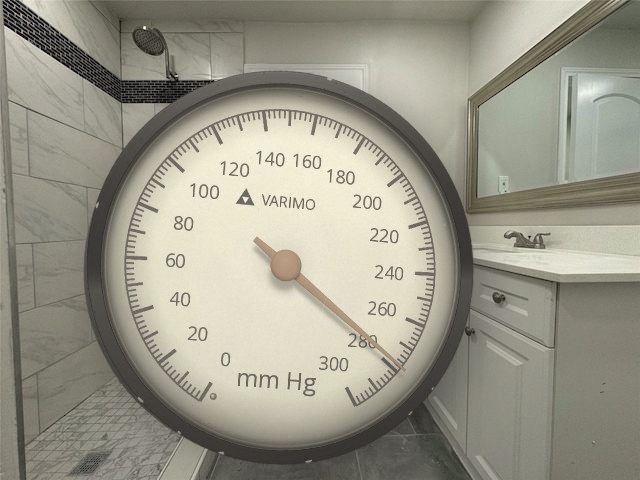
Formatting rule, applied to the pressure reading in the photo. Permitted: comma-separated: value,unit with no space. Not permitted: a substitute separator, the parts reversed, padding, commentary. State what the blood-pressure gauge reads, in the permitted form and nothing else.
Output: 278,mmHg
